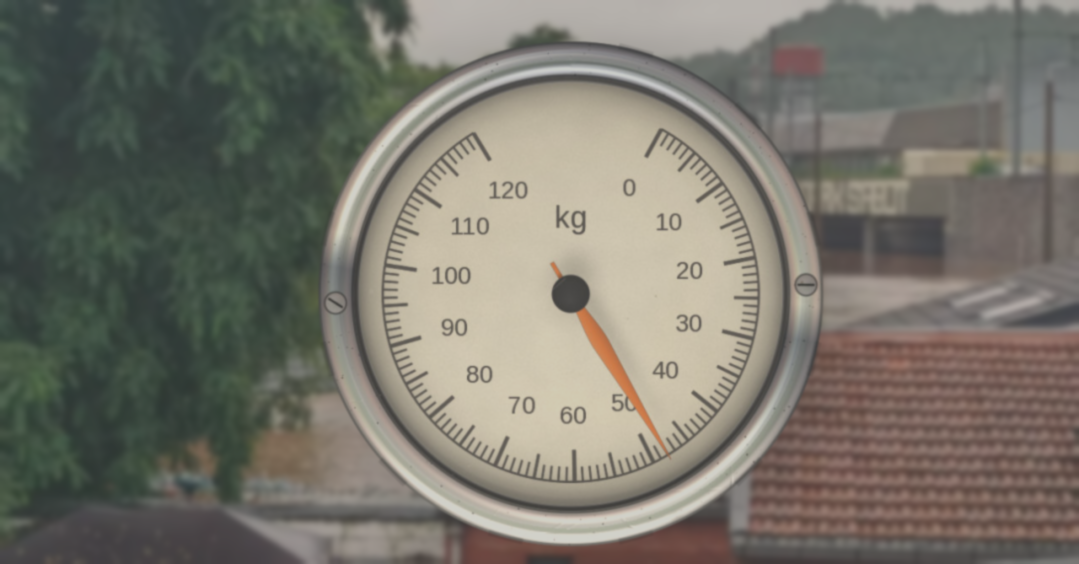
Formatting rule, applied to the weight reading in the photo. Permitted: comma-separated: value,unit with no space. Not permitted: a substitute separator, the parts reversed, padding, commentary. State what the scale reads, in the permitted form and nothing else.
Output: 48,kg
